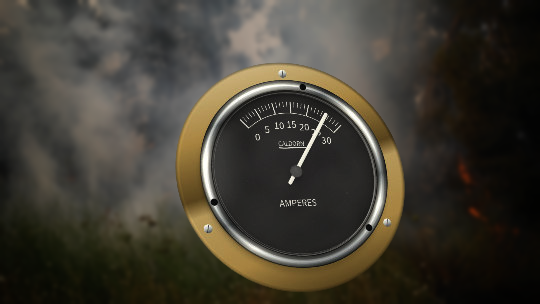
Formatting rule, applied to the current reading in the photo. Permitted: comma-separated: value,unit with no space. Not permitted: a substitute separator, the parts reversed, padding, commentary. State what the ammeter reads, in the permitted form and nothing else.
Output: 25,A
